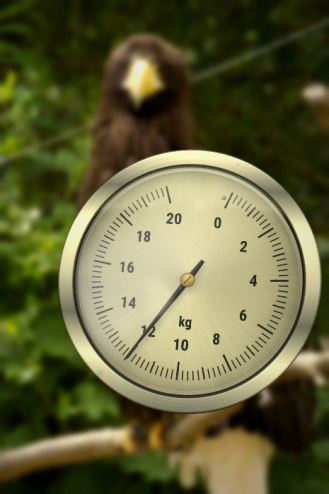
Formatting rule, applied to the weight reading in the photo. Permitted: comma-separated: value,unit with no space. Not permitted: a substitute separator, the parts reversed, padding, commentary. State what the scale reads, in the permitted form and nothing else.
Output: 12,kg
